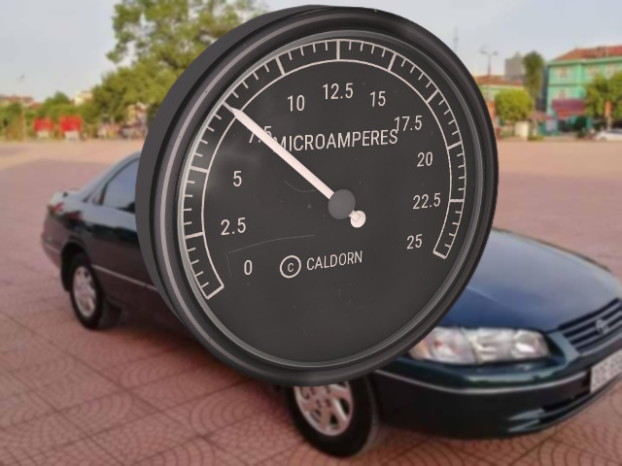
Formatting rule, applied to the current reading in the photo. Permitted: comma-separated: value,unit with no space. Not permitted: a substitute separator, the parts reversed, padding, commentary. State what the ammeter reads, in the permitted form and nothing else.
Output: 7.5,µA
